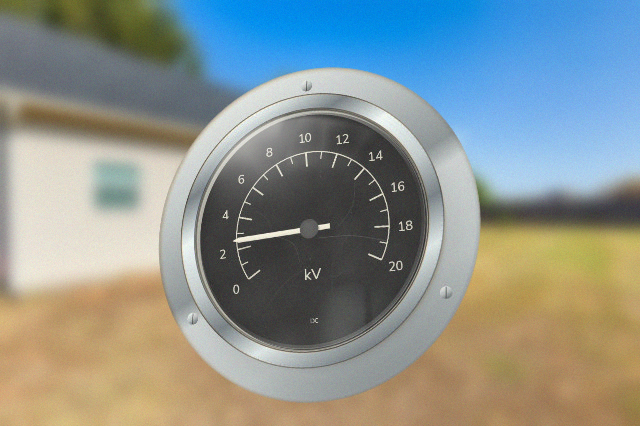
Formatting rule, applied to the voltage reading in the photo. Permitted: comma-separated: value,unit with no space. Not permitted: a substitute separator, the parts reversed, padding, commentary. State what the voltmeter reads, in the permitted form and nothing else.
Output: 2.5,kV
